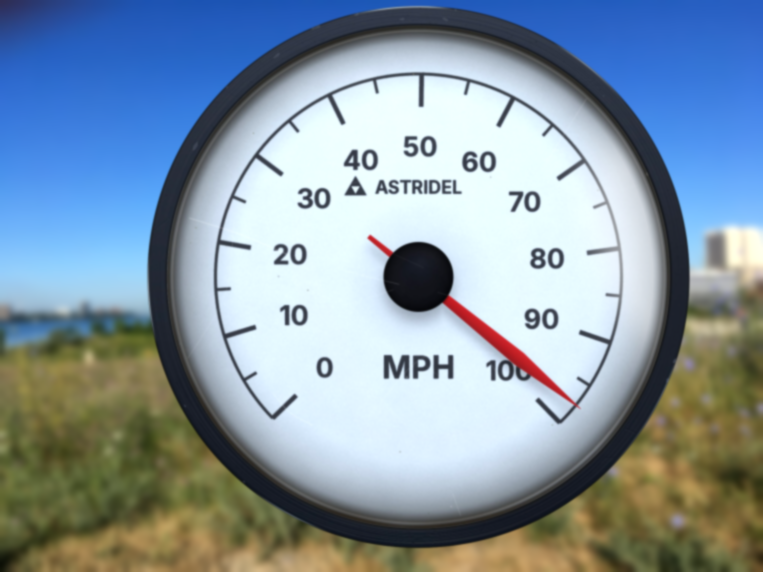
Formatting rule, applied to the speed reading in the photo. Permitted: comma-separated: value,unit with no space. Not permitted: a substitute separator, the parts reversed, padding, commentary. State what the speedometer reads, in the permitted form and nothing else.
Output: 97.5,mph
